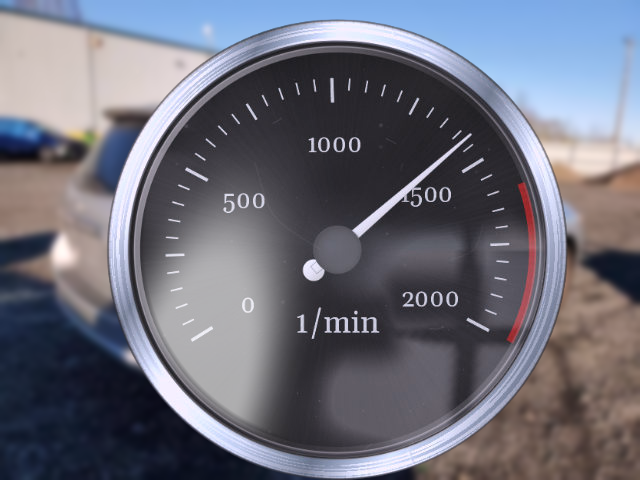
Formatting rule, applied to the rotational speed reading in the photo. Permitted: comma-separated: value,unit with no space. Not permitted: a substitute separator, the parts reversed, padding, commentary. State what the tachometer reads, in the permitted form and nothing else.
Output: 1425,rpm
